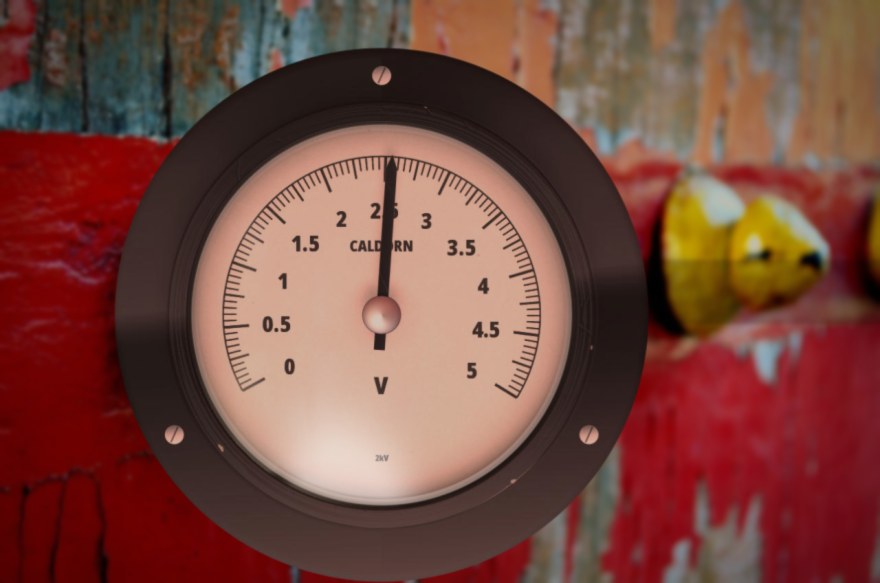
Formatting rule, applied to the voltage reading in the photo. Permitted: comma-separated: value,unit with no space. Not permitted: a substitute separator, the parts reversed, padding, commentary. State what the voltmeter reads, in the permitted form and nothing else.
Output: 2.55,V
